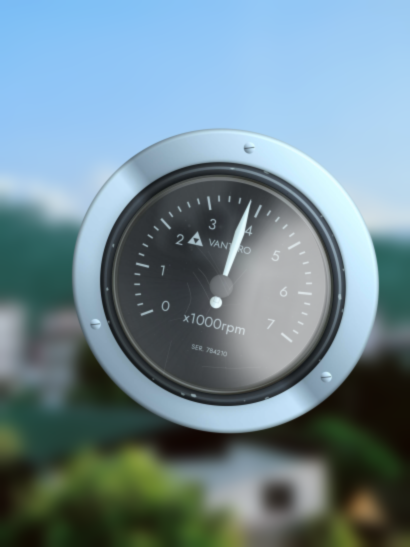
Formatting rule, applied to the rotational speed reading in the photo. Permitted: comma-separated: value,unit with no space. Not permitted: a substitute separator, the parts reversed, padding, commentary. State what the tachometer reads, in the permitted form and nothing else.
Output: 3800,rpm
